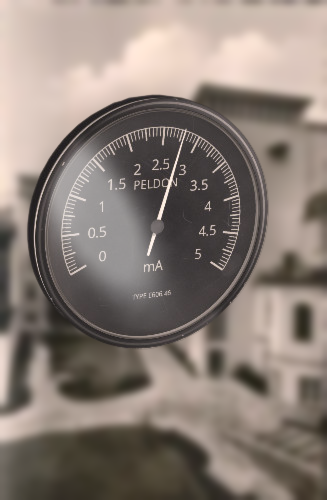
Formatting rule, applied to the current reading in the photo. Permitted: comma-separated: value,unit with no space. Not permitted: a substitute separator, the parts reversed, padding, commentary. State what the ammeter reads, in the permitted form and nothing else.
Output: 2.75,mA
